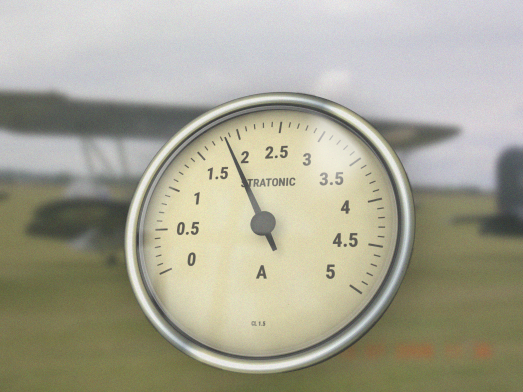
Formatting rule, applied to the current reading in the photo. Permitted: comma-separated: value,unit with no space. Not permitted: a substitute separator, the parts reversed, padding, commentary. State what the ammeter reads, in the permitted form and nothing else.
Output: 1.85,A
